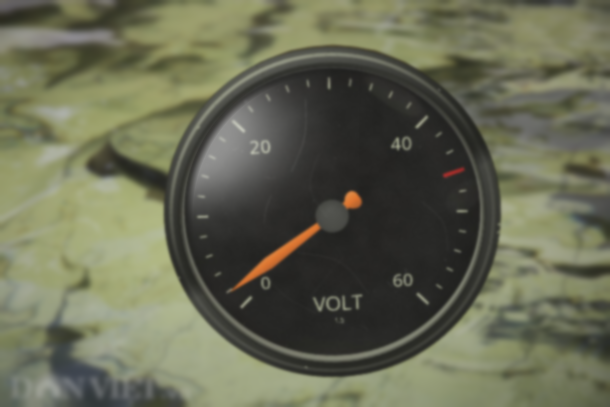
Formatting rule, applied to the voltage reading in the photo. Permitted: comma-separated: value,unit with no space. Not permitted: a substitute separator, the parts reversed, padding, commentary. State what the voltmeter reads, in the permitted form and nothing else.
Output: 2,V
